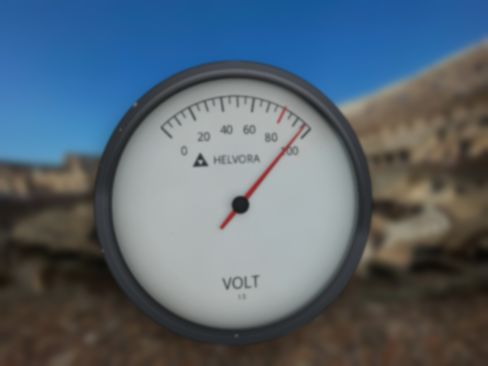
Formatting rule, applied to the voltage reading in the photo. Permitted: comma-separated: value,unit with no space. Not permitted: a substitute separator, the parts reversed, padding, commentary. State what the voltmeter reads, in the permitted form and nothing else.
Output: 95,V
